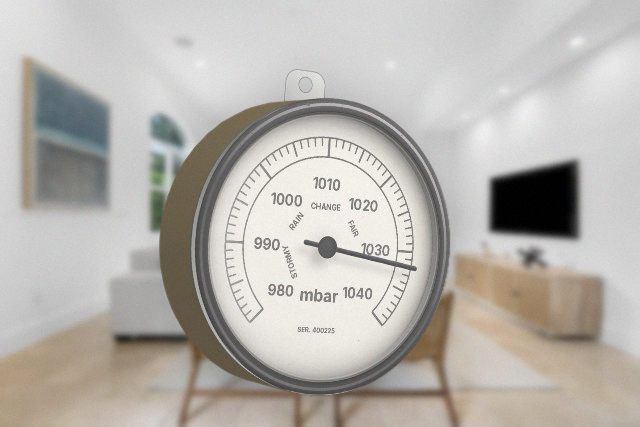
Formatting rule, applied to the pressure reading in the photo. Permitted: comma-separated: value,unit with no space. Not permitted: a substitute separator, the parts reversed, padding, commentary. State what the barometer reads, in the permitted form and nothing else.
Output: 1032,mbar
